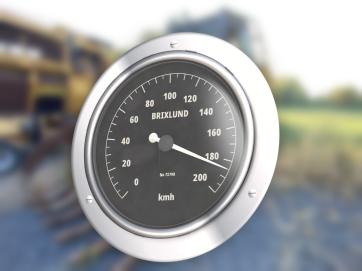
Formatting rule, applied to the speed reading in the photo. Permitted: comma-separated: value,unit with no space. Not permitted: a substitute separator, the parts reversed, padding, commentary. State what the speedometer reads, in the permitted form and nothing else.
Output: 185,km/h
